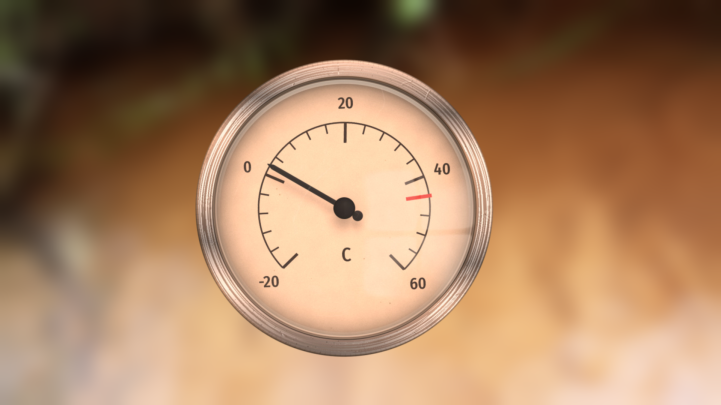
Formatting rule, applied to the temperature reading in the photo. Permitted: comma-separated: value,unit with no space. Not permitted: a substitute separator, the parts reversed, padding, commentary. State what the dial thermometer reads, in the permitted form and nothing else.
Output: 2,°C
